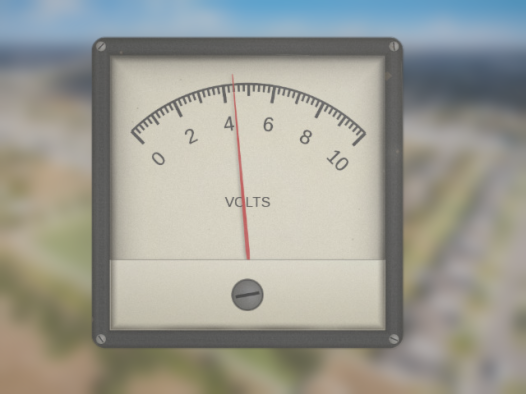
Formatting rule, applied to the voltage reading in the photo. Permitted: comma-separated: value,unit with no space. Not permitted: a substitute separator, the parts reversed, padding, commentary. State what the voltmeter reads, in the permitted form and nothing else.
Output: 4.4,V
